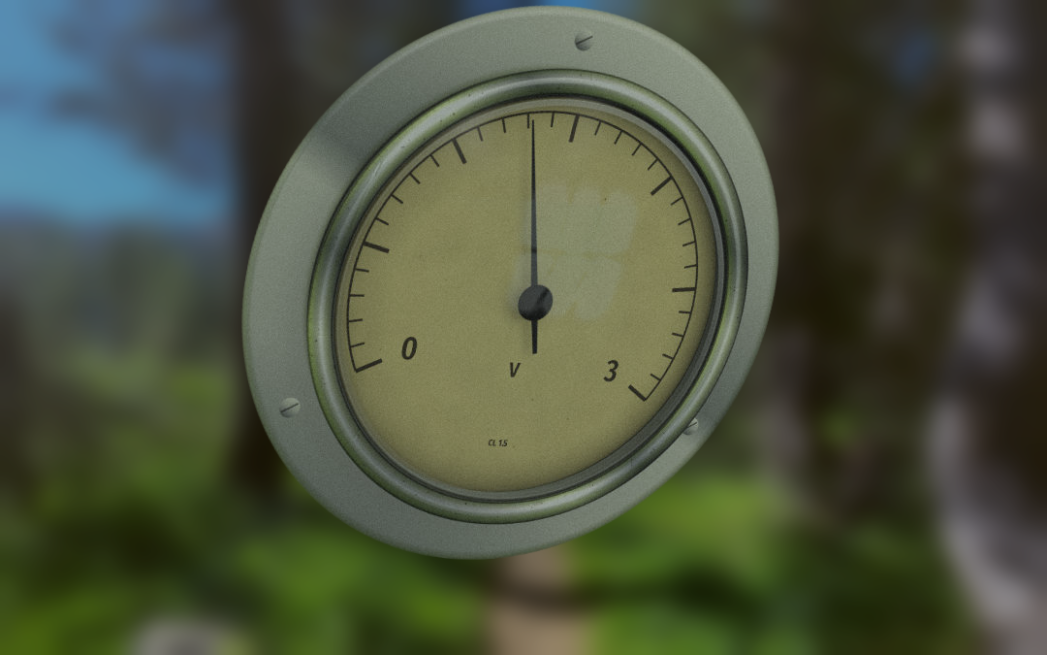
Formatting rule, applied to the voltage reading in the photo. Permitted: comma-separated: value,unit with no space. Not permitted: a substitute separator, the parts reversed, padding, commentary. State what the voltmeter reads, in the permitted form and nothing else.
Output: 1.3,V
